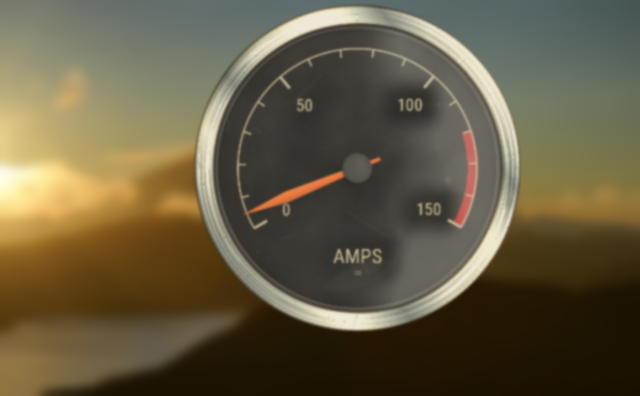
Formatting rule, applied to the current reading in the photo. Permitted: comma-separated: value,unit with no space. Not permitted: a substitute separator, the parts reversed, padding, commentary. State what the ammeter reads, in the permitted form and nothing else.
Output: 5,A
